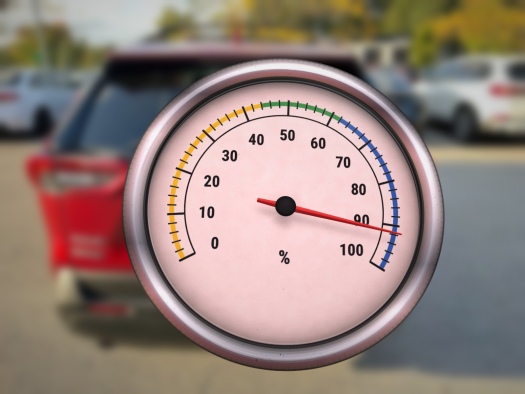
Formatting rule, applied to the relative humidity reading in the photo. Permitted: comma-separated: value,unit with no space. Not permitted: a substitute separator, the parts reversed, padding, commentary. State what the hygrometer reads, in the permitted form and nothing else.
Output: 92,%
